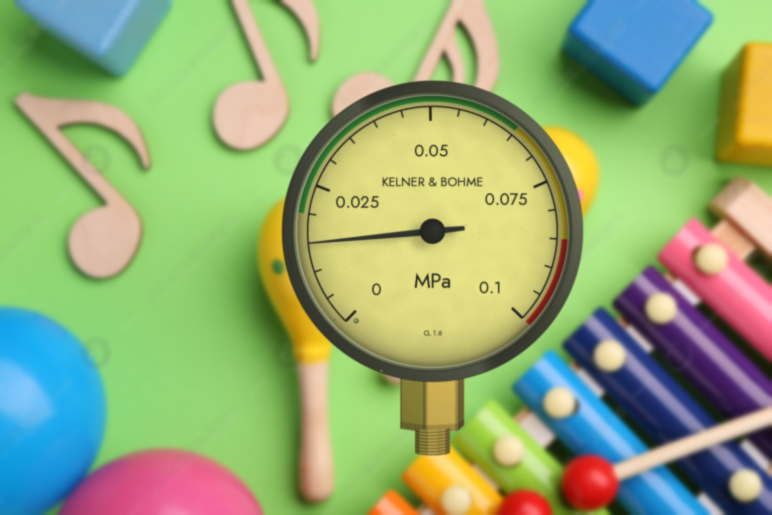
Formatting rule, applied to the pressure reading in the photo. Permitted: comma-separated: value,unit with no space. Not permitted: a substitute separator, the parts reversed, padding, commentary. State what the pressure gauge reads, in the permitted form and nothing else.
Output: 0.015,MPa
